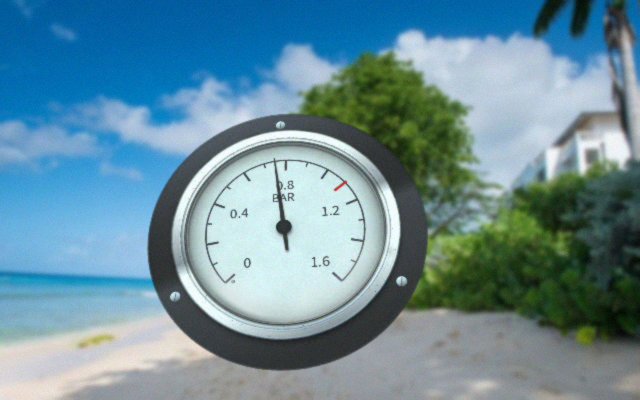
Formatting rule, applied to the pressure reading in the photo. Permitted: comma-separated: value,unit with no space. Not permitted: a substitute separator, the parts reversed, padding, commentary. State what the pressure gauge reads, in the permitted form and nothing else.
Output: 0.75,bar
